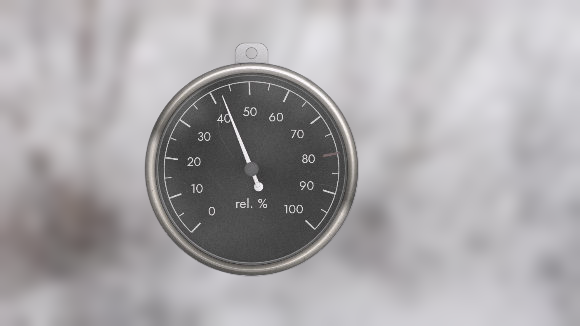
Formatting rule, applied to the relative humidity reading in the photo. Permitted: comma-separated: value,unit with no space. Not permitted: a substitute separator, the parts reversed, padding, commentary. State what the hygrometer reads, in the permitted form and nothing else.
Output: 42.5,%
